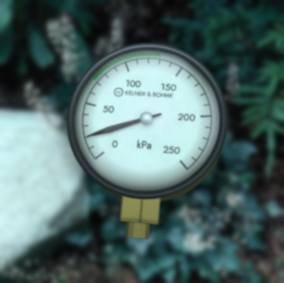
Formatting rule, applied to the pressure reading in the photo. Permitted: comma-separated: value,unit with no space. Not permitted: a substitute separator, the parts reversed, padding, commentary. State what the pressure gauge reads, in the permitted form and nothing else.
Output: 20,kPa
